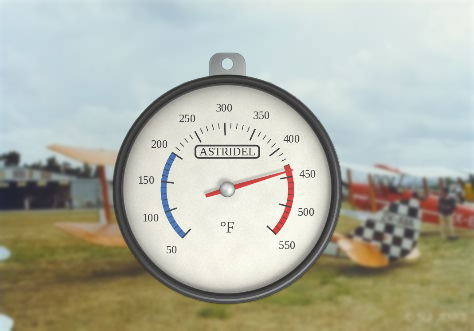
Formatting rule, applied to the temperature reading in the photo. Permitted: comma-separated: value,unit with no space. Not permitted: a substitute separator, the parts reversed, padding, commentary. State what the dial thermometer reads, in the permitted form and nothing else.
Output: 440,°F
